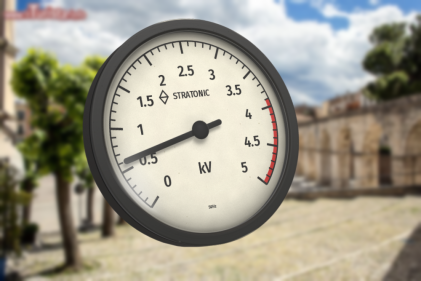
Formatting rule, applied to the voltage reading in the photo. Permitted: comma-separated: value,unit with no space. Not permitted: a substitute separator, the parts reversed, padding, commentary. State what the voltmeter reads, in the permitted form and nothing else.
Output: 0.6,kV
